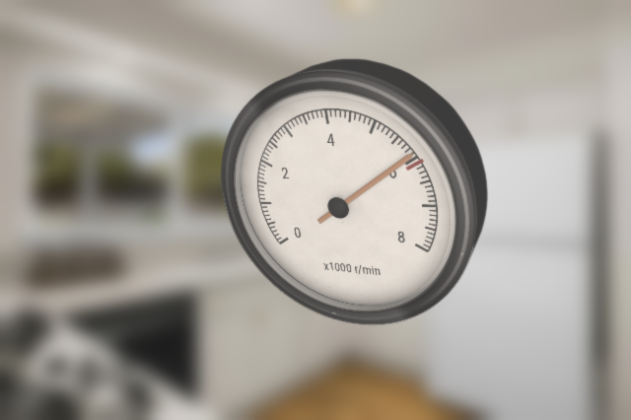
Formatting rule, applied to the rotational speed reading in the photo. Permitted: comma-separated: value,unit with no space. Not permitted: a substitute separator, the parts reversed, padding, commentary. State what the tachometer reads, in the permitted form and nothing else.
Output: 5900,rpm
